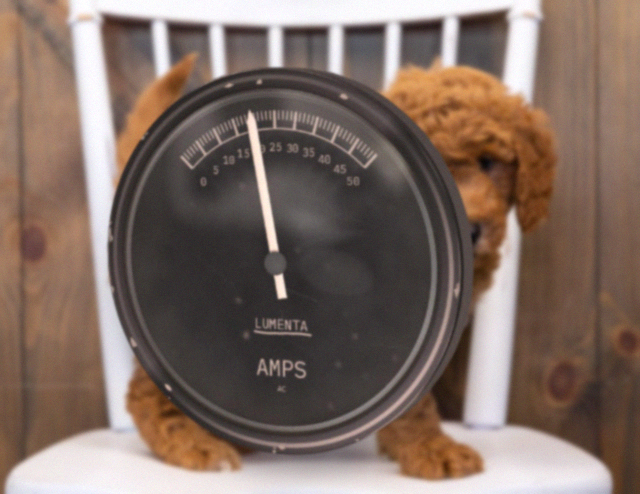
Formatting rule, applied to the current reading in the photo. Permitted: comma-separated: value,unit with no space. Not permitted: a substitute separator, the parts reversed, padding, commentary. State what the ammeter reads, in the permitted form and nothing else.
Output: 20,A
